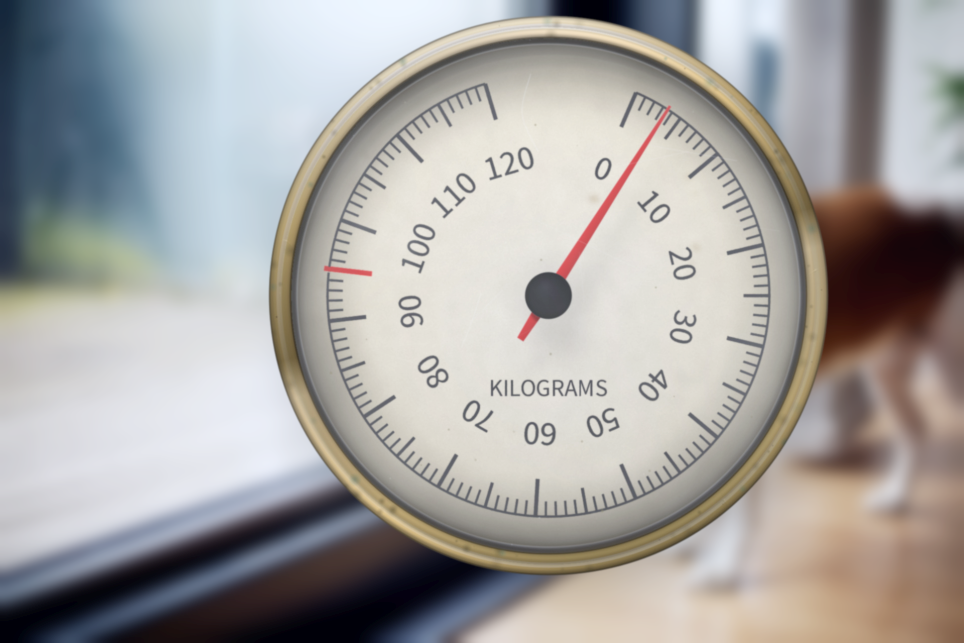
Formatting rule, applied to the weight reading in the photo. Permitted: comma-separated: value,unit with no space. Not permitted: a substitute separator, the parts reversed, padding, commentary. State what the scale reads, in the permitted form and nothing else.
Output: 3.5,kg
